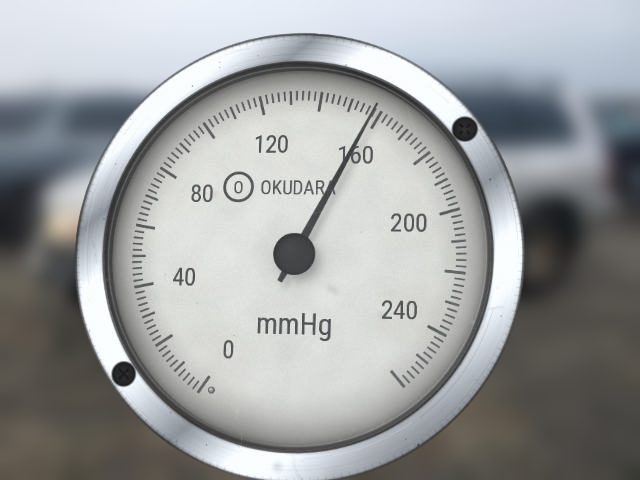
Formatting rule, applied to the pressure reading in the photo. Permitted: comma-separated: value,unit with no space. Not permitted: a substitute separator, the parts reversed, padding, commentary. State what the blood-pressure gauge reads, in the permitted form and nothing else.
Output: 158,mmHg
